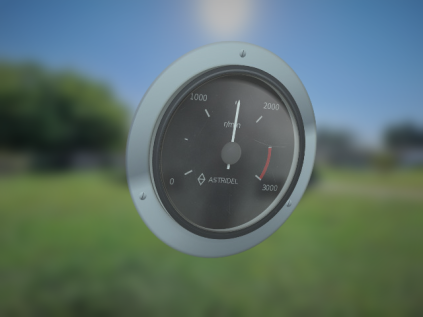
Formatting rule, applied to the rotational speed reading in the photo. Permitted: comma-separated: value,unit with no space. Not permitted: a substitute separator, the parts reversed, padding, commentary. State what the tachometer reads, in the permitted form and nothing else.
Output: 1500,rpm
